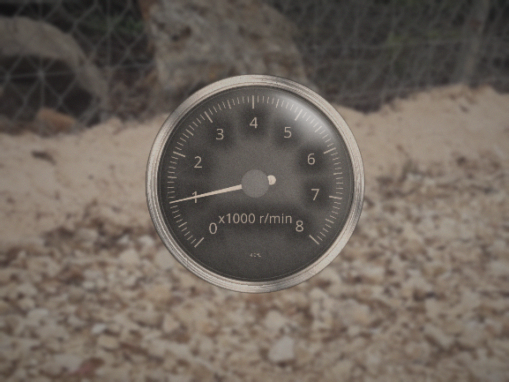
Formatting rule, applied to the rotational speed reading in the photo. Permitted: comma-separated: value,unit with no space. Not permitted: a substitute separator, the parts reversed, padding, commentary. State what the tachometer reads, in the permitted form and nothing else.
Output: 1000,rpm
